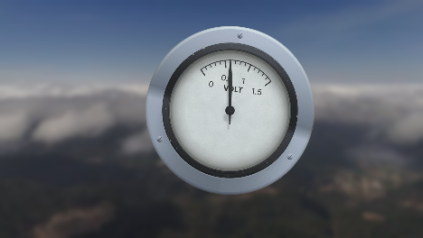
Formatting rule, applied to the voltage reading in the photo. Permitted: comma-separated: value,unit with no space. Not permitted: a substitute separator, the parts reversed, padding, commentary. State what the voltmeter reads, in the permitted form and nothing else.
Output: 0.6,V
